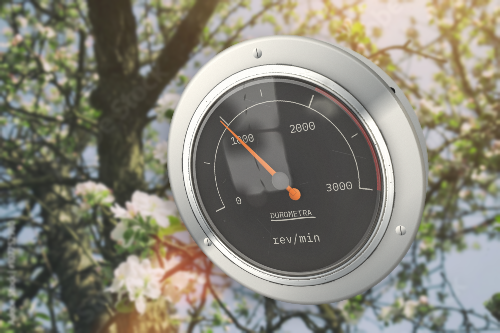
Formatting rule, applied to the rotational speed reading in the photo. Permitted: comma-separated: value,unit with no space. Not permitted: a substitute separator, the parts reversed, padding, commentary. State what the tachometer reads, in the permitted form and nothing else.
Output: 1000,rpm
